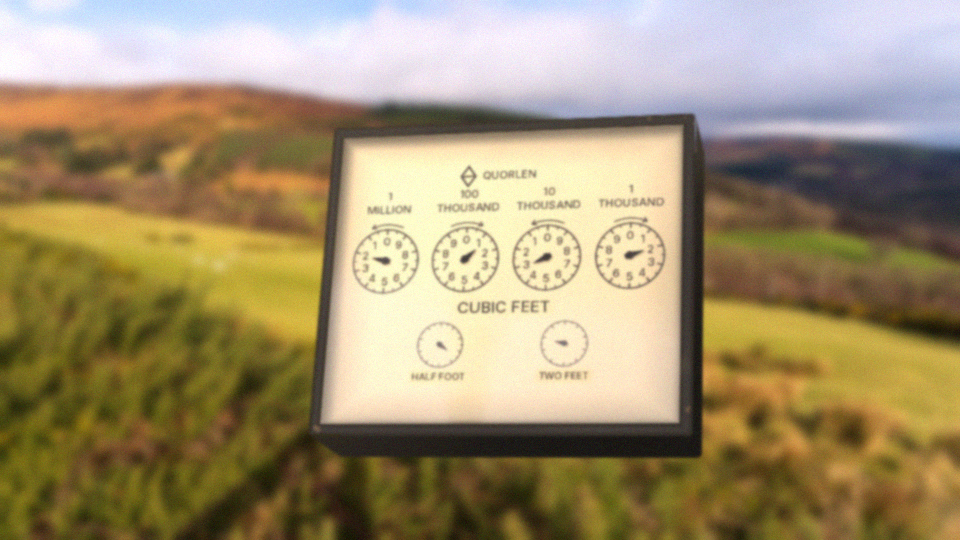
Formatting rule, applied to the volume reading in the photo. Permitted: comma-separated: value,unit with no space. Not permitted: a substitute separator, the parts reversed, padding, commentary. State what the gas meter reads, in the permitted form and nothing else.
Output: 213200,ft³
